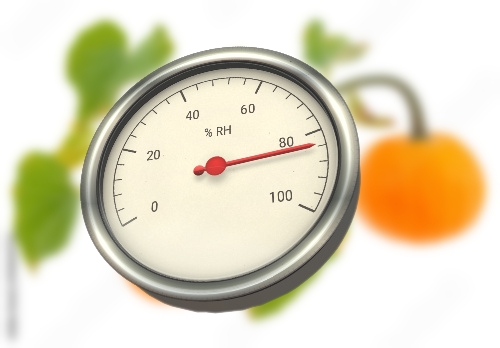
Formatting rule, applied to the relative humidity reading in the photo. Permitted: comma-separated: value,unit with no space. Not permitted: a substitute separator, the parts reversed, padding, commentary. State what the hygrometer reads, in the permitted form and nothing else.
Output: 84,%
